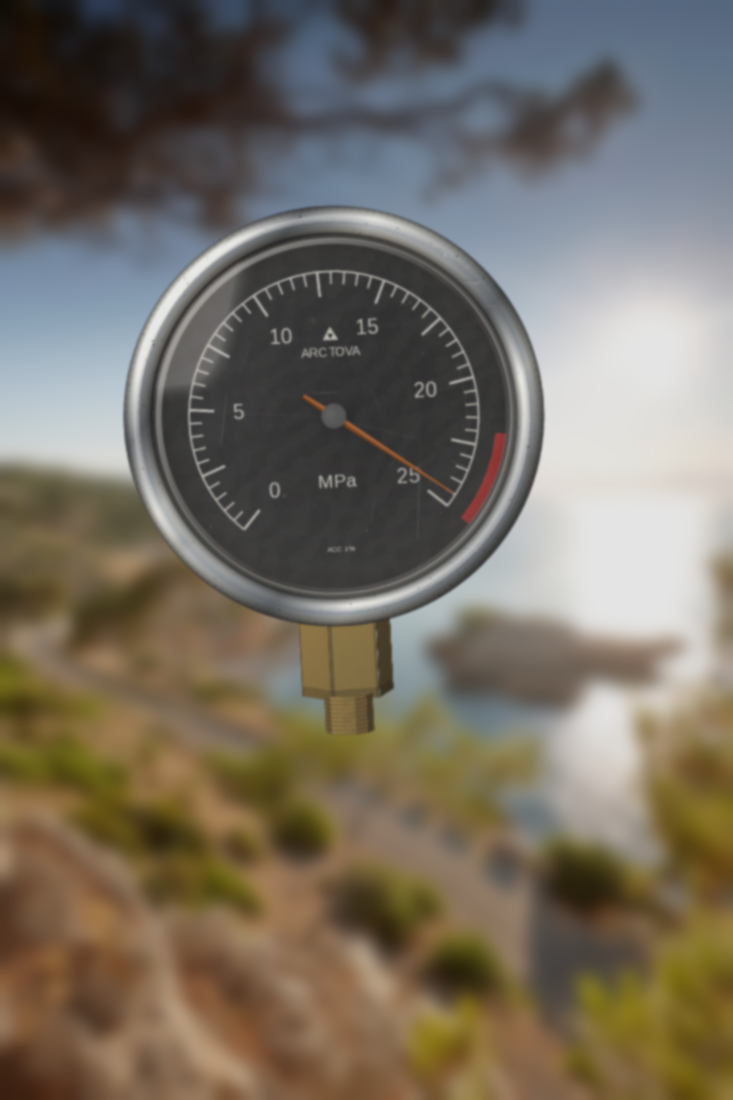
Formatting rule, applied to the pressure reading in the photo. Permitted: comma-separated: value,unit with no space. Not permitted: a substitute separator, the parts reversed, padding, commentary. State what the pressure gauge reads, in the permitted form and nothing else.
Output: 24.5,MPa
